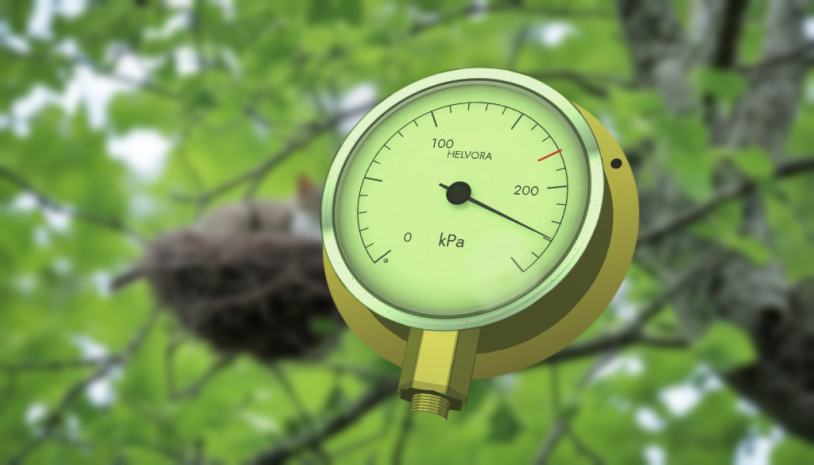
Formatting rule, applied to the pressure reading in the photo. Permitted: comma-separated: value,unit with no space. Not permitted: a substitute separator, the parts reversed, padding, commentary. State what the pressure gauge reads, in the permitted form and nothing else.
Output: 230,kPa
